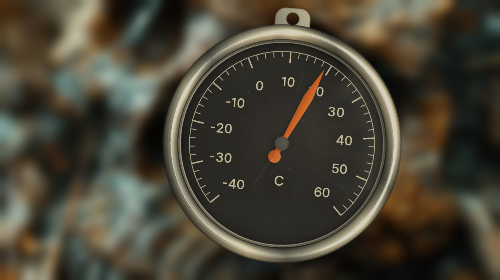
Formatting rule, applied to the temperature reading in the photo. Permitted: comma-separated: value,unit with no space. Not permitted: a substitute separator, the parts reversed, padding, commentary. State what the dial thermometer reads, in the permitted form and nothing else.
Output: 19,°C
